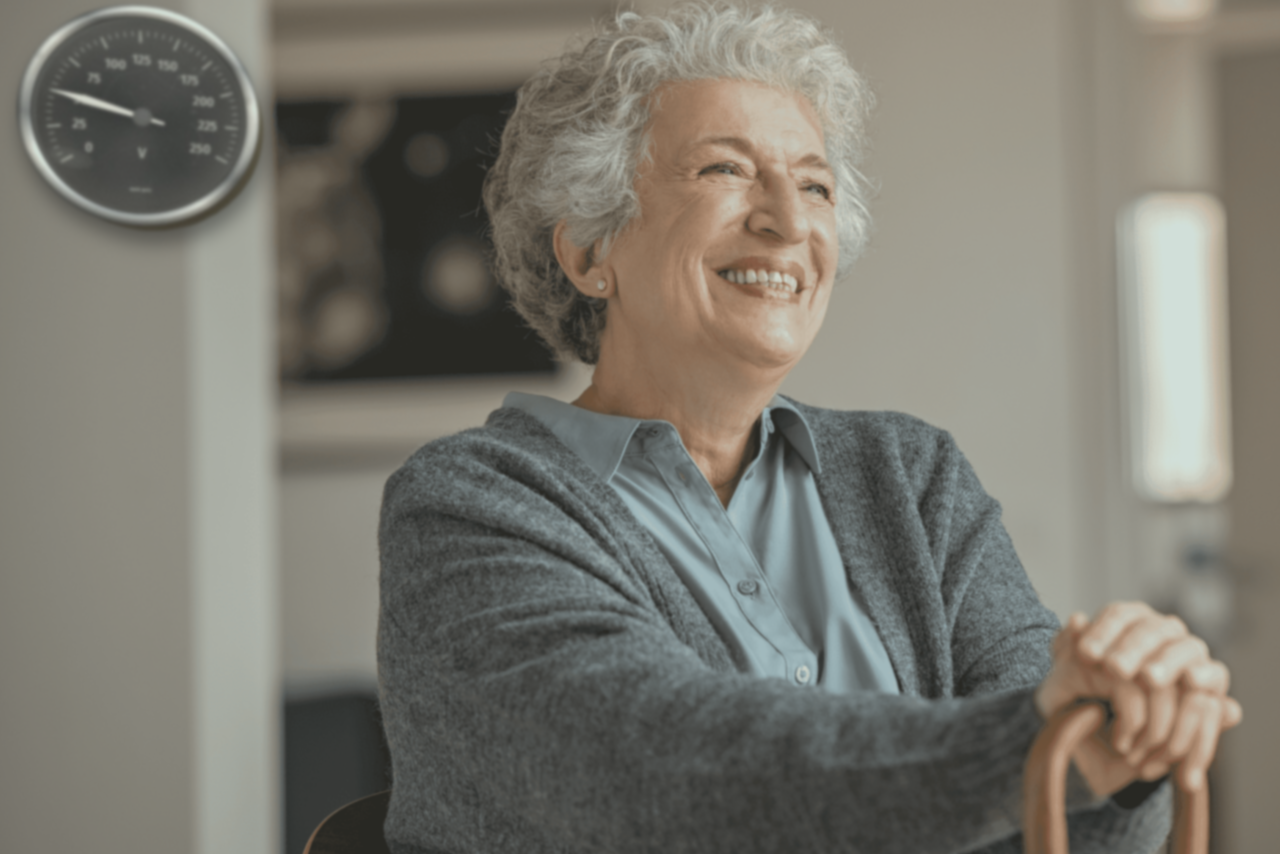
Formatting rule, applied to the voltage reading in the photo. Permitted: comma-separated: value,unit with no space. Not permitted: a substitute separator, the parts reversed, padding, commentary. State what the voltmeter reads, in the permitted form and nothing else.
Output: 50,V
